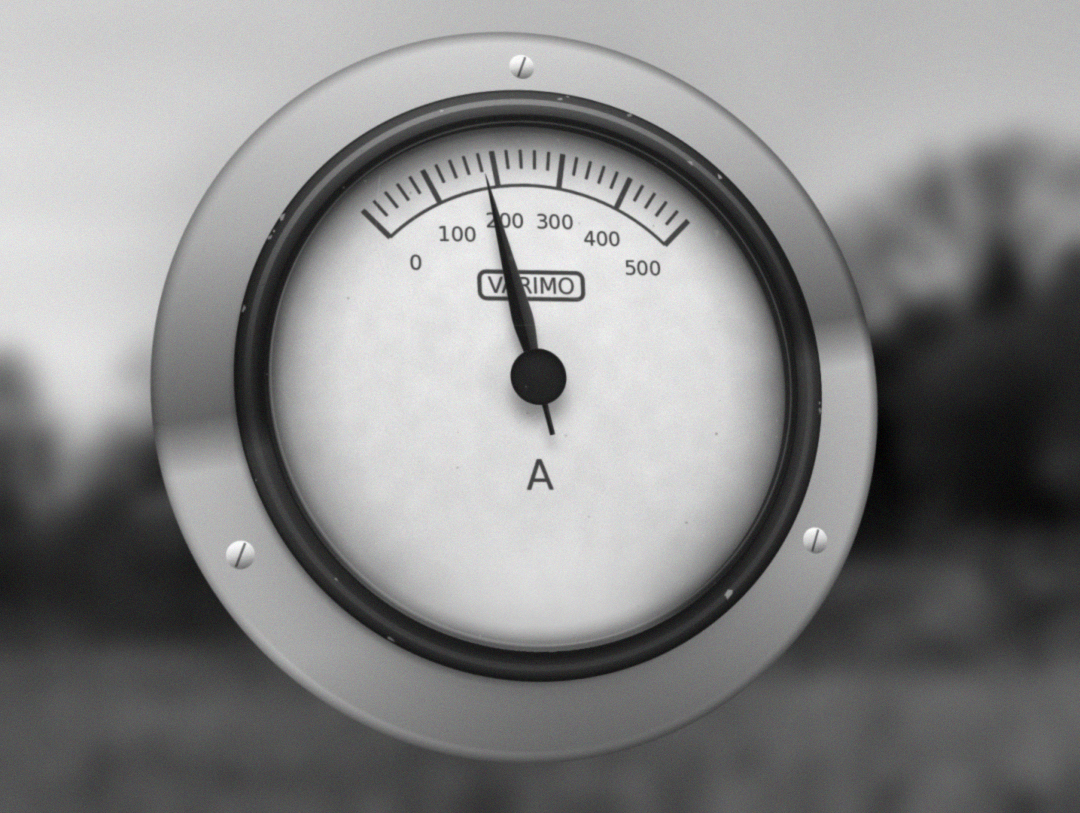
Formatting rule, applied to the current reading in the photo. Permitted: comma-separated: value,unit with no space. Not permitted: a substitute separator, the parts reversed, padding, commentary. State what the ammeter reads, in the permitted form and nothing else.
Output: 180,A
